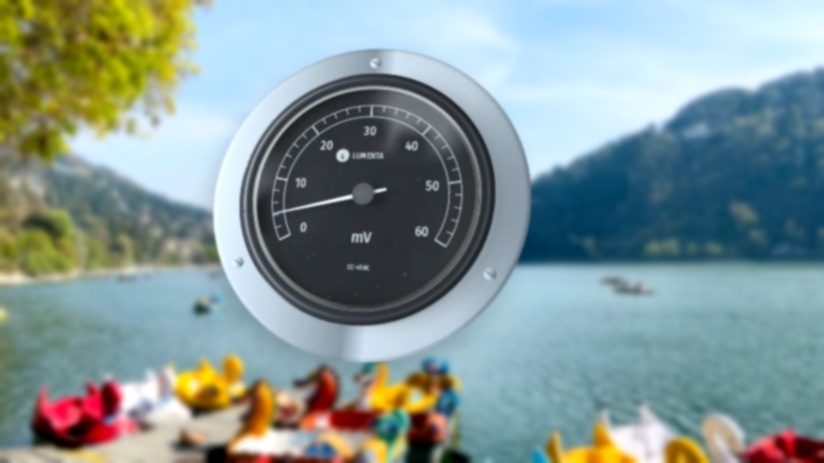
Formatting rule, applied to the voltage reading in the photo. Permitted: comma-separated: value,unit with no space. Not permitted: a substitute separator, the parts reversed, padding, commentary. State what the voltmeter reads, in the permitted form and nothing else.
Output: 4,mV
